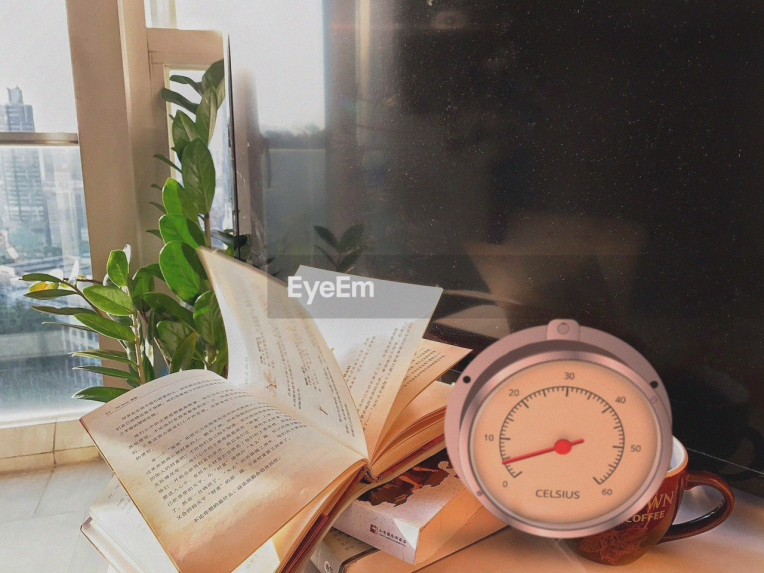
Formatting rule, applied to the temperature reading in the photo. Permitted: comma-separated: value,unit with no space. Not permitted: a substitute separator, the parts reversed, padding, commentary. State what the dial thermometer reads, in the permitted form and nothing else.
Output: 5,°C
